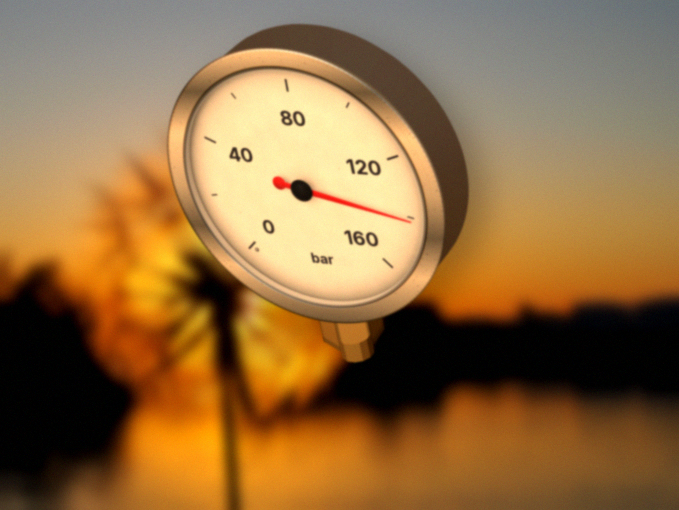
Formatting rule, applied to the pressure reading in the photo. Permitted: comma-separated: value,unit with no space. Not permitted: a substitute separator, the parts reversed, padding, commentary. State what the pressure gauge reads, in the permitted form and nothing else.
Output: 140,bar
